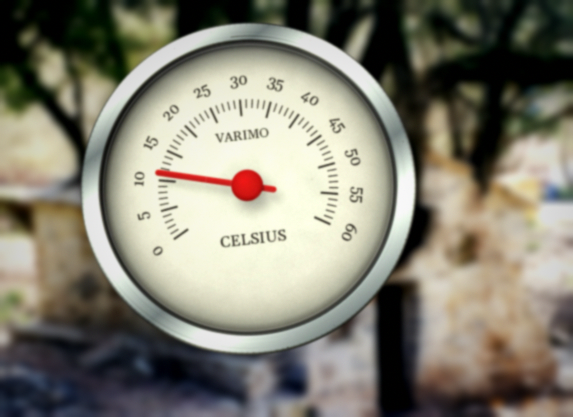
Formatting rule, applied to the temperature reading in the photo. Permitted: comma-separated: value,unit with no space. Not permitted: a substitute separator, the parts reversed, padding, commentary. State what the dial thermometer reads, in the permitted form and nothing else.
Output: 11,°C
